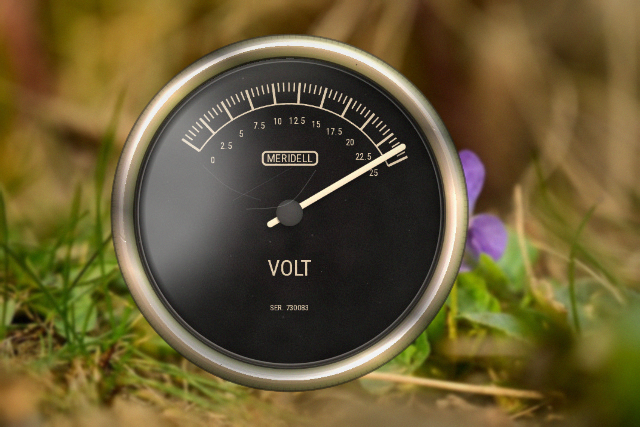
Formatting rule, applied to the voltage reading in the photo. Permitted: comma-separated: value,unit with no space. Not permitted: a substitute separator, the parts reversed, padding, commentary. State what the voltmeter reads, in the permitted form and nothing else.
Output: 24,V
